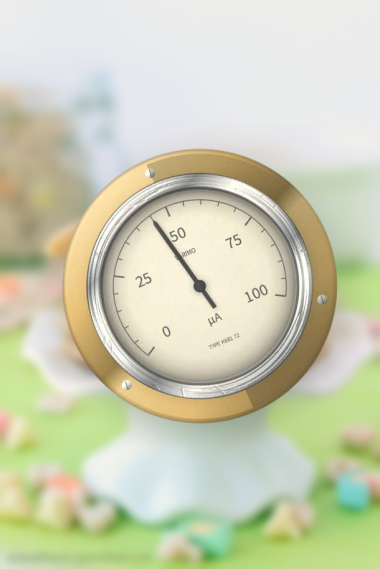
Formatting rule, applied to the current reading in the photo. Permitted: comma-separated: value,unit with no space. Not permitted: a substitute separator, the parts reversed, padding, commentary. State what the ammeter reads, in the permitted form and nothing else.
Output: 45,µA
